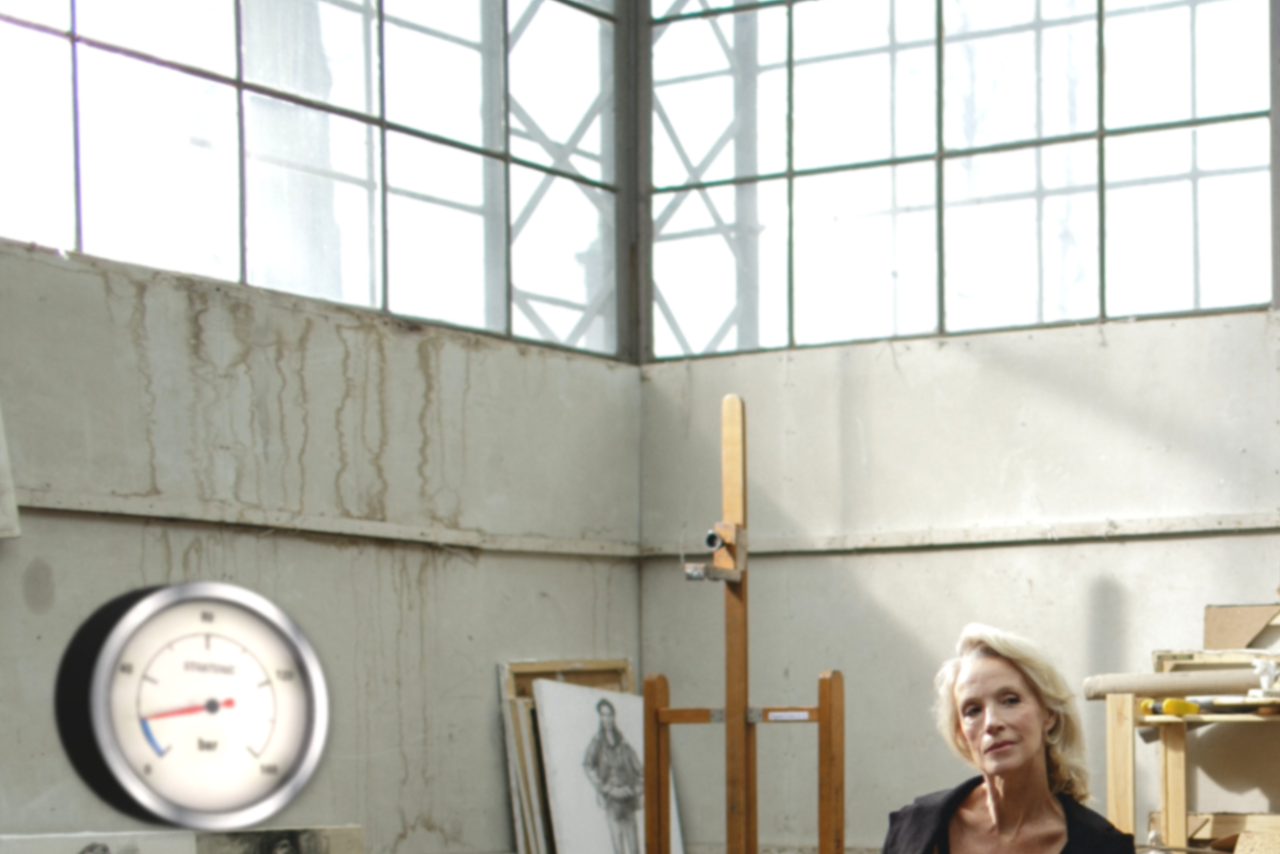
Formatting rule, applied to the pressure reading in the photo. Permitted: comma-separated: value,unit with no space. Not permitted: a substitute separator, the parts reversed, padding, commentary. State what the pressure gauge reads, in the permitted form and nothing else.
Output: 20,bar
